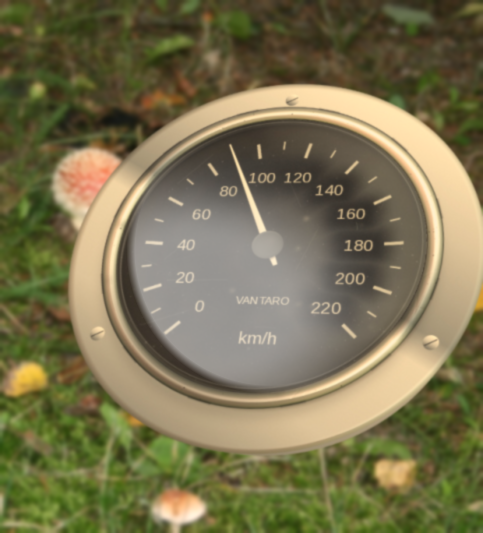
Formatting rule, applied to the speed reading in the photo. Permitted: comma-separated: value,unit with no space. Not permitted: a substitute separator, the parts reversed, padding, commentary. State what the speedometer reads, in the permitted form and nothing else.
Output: 90,km/h
